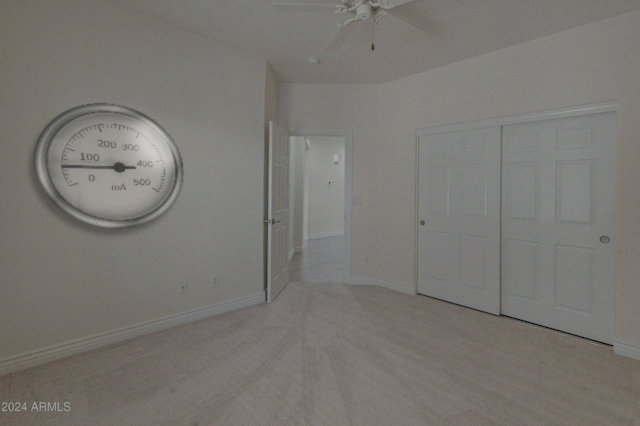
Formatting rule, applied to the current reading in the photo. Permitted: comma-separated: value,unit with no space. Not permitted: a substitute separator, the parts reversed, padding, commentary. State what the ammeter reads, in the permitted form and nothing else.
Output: 50,mA
